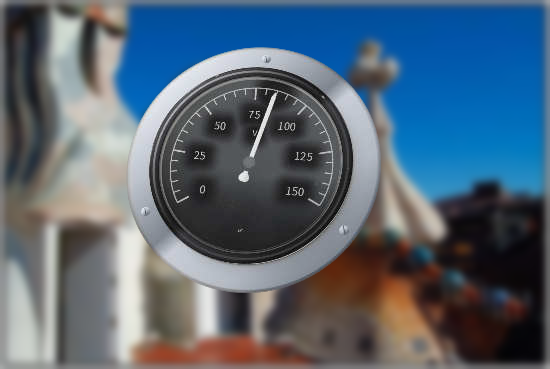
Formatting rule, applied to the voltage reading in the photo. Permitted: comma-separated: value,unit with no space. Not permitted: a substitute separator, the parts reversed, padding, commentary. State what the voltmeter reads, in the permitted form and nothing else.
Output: 85,V
